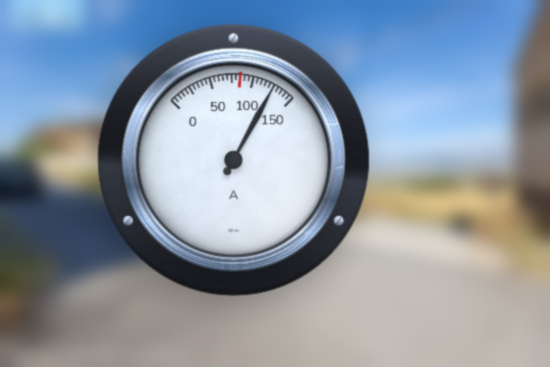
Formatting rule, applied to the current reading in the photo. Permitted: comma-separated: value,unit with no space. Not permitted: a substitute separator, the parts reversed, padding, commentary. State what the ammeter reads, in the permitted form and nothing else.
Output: 125,A
